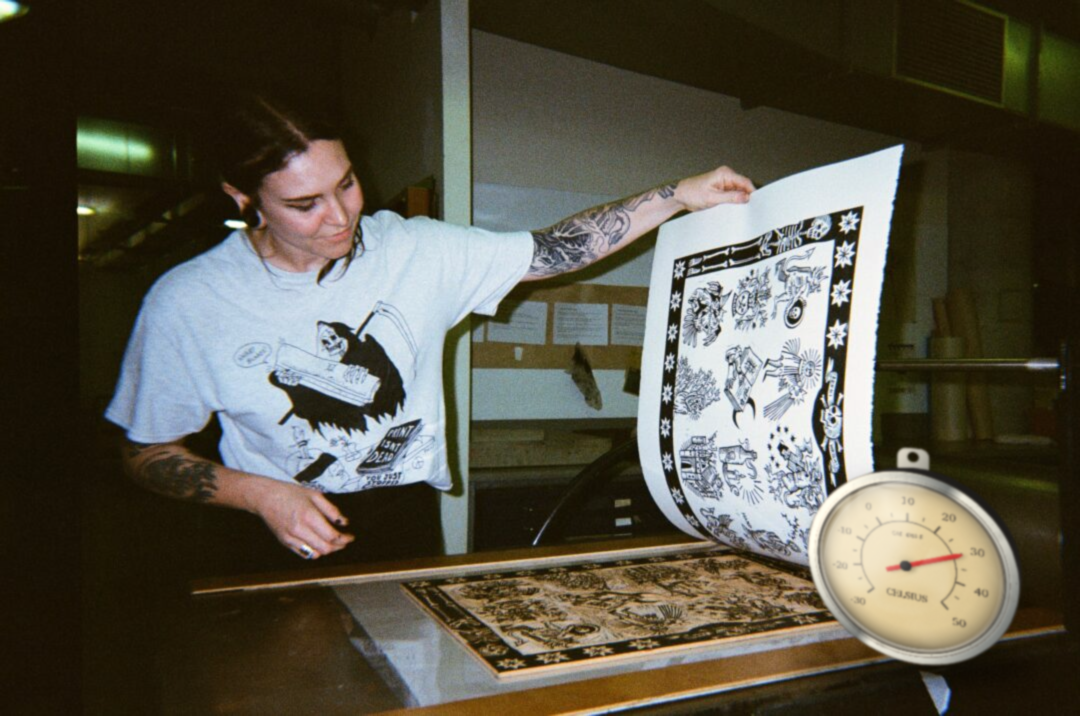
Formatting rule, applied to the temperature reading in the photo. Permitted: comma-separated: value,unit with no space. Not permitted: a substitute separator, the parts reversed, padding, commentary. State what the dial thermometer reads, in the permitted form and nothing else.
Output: 30,°C
